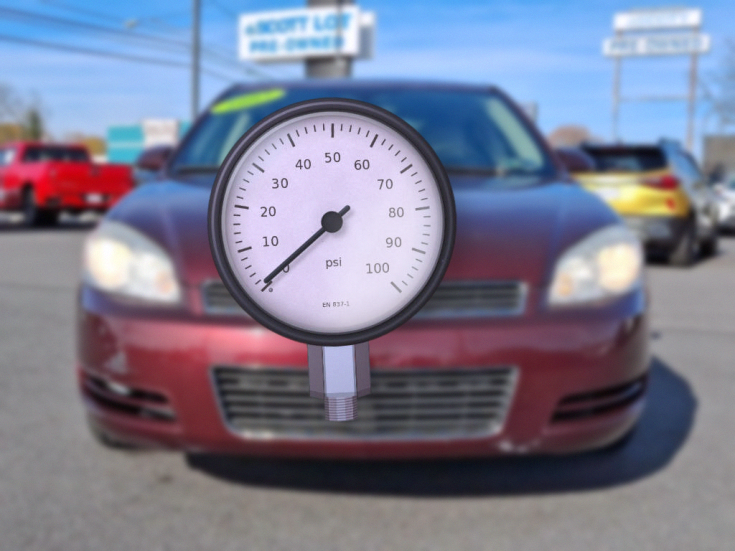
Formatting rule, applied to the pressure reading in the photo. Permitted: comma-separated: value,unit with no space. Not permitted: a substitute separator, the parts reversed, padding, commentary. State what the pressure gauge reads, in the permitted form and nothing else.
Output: 1,psi
